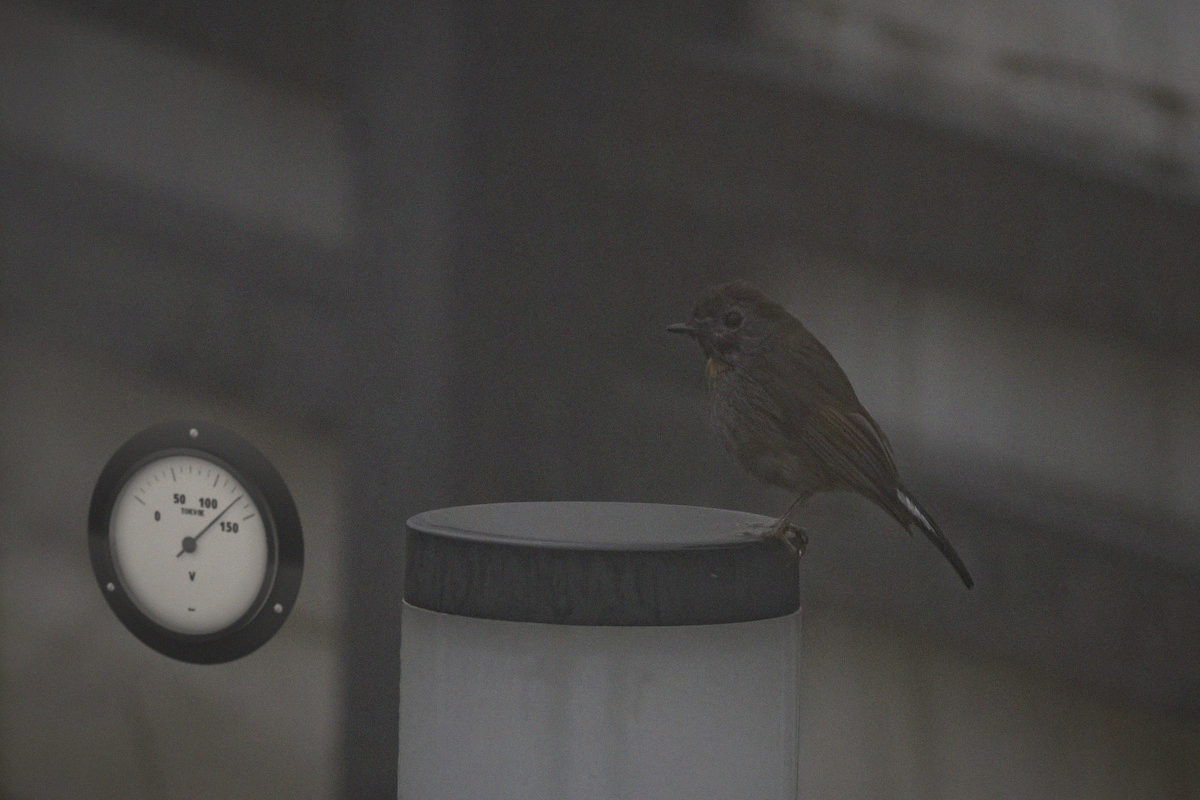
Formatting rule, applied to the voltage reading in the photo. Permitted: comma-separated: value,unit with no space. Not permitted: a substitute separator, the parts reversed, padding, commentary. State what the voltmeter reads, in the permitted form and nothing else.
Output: 130,V
